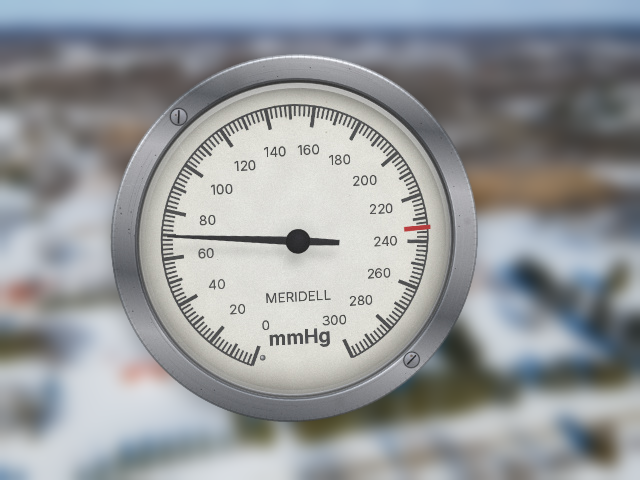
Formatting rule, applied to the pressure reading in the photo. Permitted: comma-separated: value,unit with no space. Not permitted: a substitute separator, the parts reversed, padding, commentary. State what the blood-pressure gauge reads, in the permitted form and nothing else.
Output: 70,mmHg
